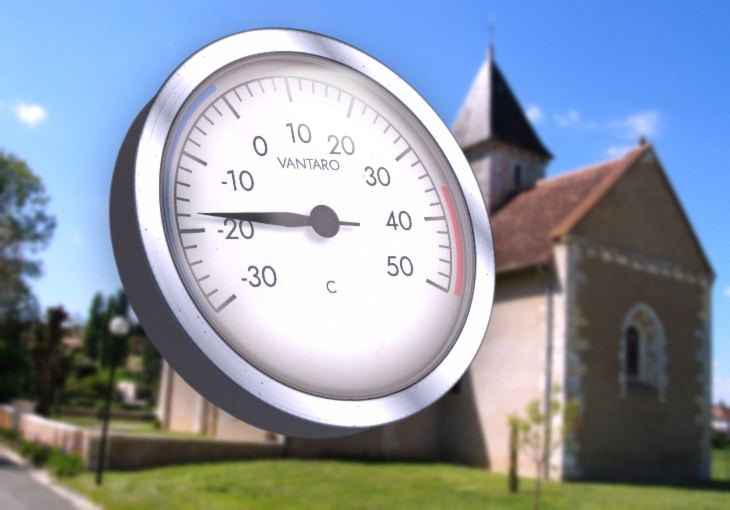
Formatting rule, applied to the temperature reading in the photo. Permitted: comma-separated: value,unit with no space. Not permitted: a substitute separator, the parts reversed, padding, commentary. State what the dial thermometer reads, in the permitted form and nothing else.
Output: -18,°C
